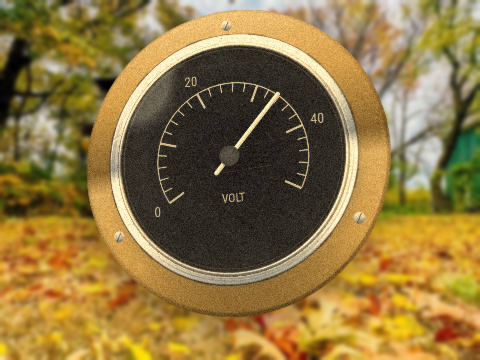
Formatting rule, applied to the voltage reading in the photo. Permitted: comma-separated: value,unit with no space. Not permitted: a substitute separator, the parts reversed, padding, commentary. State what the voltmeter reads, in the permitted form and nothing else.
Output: 34,V
